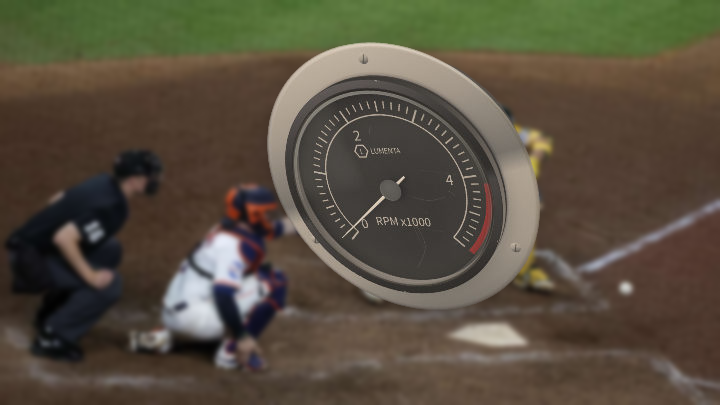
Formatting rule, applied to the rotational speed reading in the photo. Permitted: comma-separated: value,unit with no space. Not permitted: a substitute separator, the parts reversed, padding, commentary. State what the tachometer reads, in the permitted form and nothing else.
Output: 100,rpm
